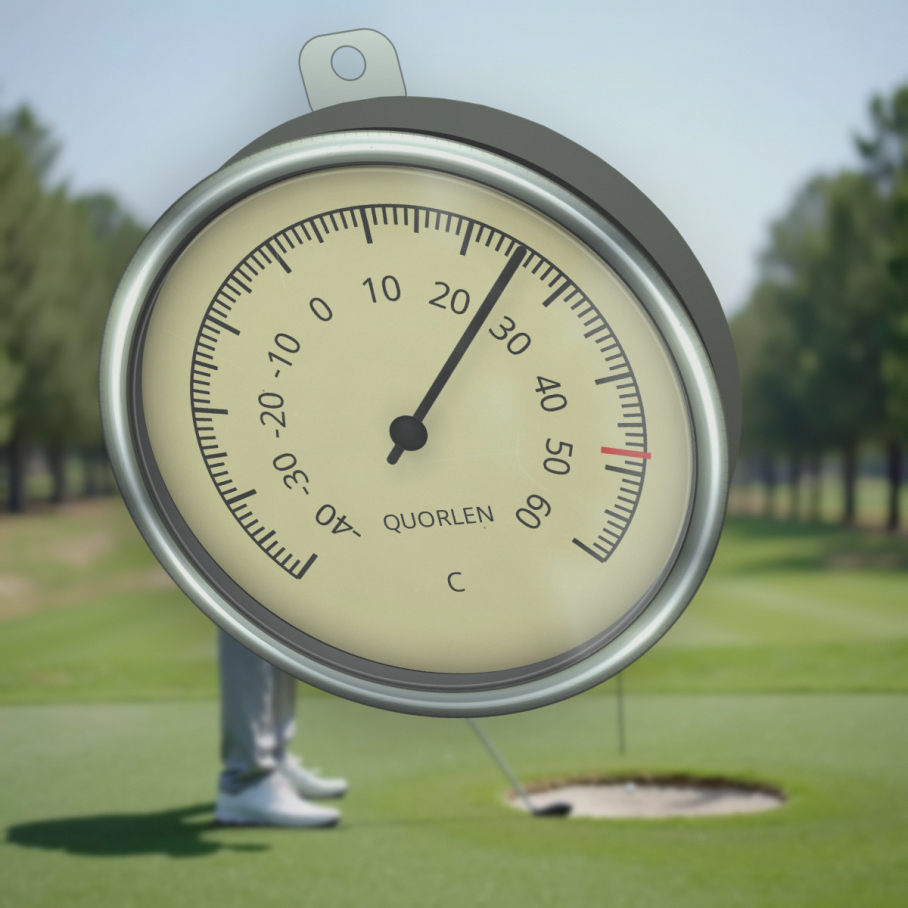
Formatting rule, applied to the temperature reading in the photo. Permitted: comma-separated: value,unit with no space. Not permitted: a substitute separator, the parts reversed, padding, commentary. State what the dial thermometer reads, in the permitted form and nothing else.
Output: 25,°C
